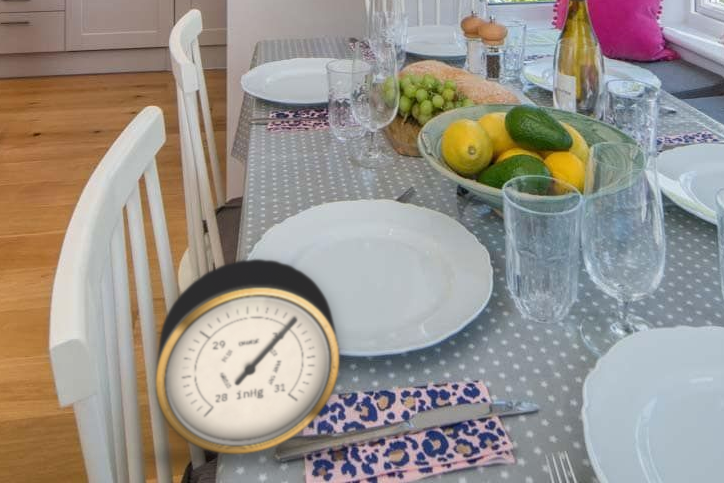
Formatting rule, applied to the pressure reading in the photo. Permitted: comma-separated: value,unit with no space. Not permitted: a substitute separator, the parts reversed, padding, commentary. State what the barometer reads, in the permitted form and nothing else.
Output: 30,inHg
